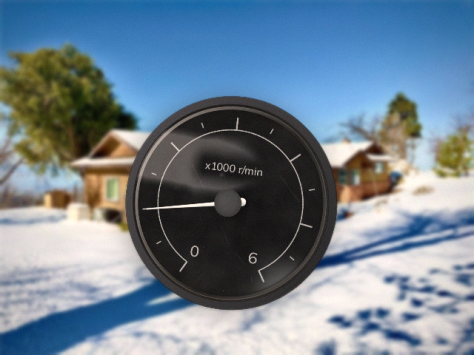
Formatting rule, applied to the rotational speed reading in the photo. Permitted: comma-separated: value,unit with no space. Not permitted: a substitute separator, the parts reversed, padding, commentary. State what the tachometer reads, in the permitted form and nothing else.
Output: 1000,rpm
